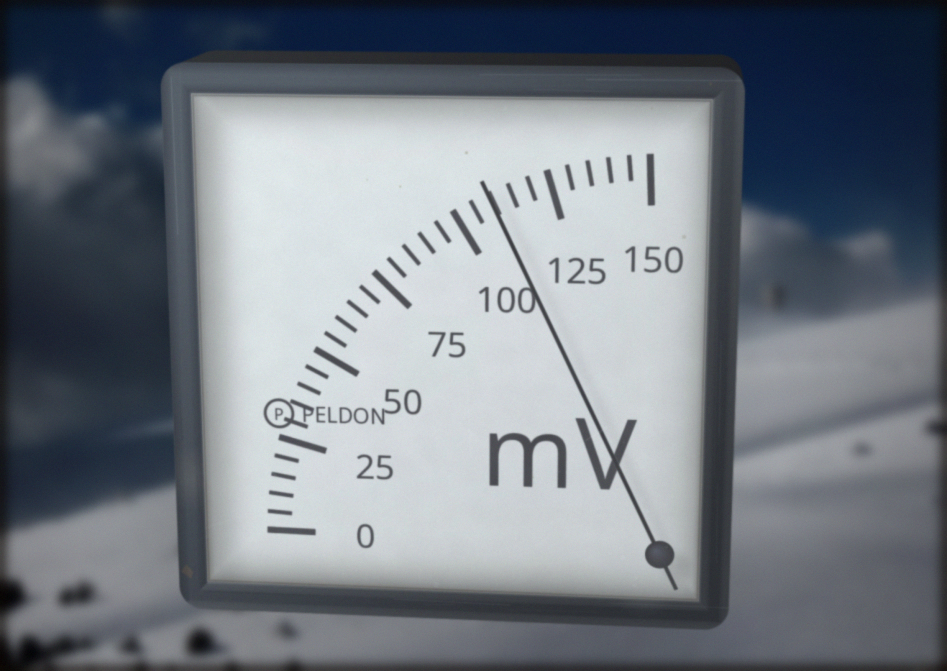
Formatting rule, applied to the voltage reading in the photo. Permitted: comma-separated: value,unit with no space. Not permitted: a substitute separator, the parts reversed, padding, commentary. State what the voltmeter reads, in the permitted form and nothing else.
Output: 110,mV
